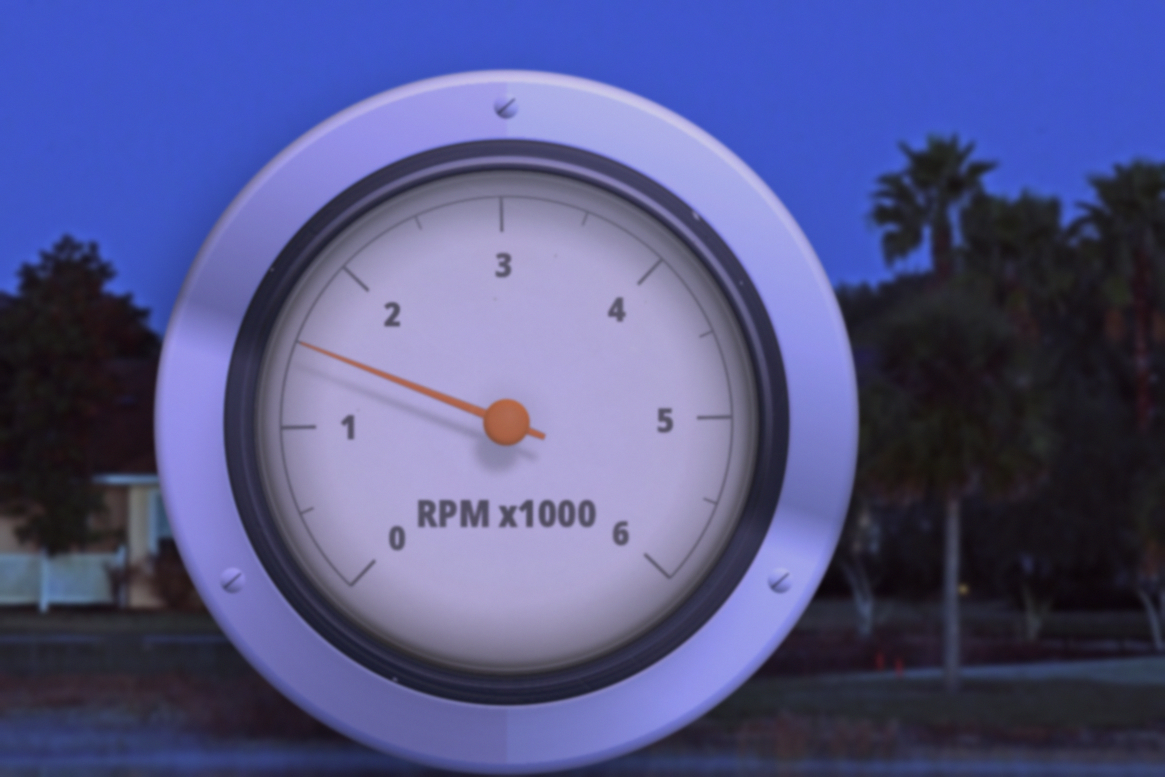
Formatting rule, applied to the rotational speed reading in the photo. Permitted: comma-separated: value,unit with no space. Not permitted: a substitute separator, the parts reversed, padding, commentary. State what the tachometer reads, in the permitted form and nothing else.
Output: 1500,rpm
